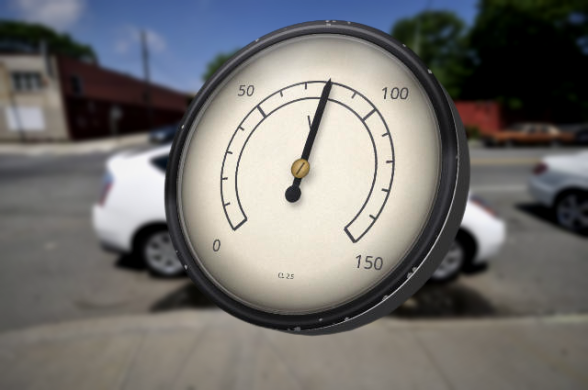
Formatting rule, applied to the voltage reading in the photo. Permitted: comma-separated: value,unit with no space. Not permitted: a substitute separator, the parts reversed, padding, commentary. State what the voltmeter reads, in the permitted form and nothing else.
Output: 80,V
